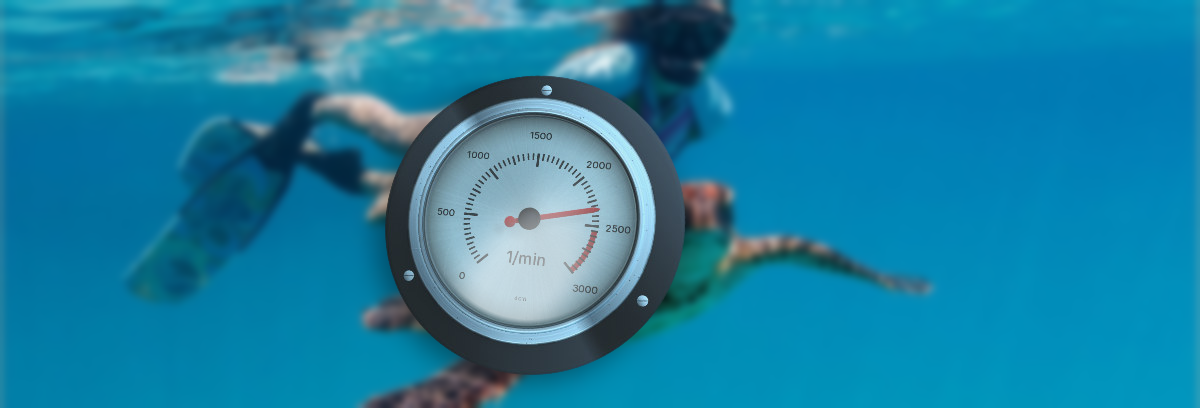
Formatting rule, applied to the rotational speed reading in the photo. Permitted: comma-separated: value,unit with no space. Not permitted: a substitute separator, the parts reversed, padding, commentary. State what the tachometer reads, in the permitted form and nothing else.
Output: 2350,rpm
